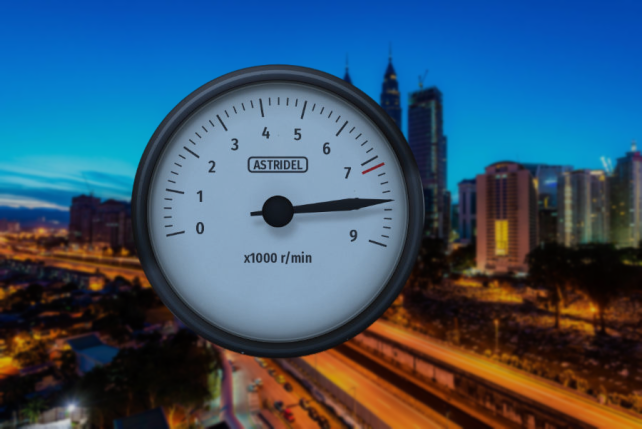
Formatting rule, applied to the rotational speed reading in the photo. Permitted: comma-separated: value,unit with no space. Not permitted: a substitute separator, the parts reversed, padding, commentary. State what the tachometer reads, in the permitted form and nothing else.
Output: 8000,rpm
